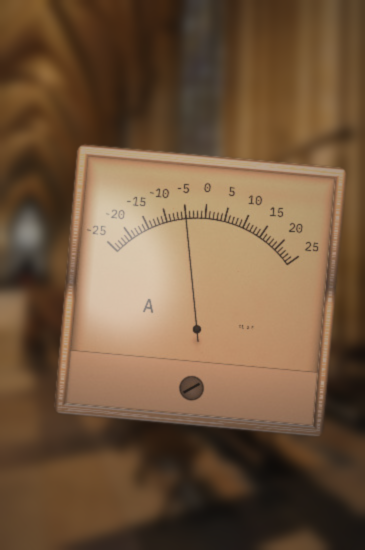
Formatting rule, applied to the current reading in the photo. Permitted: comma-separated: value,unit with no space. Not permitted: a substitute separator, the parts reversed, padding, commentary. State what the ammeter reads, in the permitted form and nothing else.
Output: -5,A
